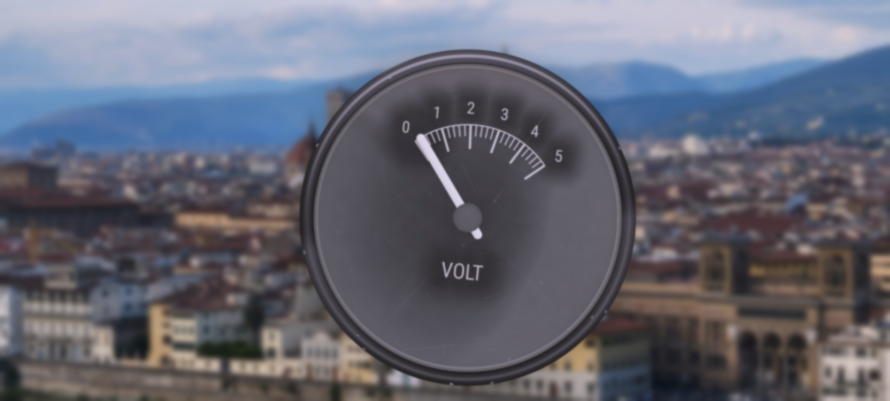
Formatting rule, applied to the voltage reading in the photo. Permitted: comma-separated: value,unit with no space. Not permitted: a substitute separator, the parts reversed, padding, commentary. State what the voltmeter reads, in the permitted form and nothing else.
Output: 0.2,V
